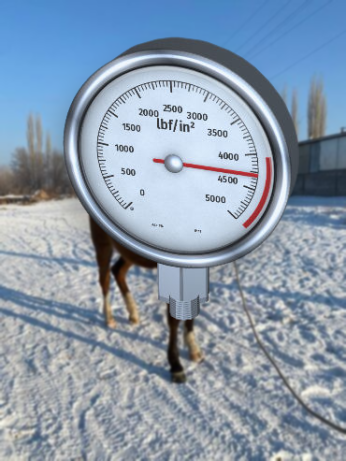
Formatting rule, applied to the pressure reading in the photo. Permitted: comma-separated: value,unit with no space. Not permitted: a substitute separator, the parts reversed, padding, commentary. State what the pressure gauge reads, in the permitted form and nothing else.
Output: 4250,psi
